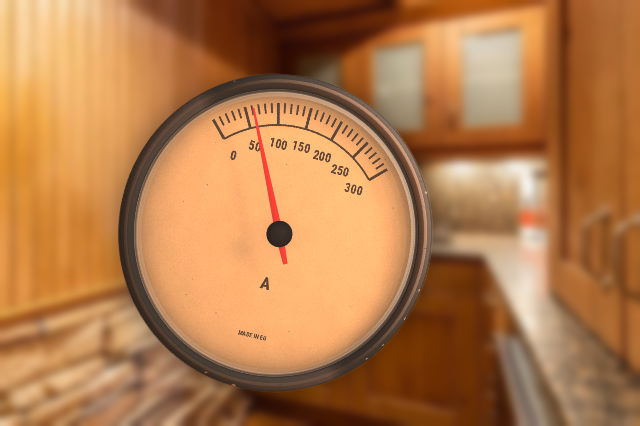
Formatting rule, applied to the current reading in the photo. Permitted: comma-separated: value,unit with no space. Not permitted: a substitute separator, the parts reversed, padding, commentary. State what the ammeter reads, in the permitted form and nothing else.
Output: 60,A
